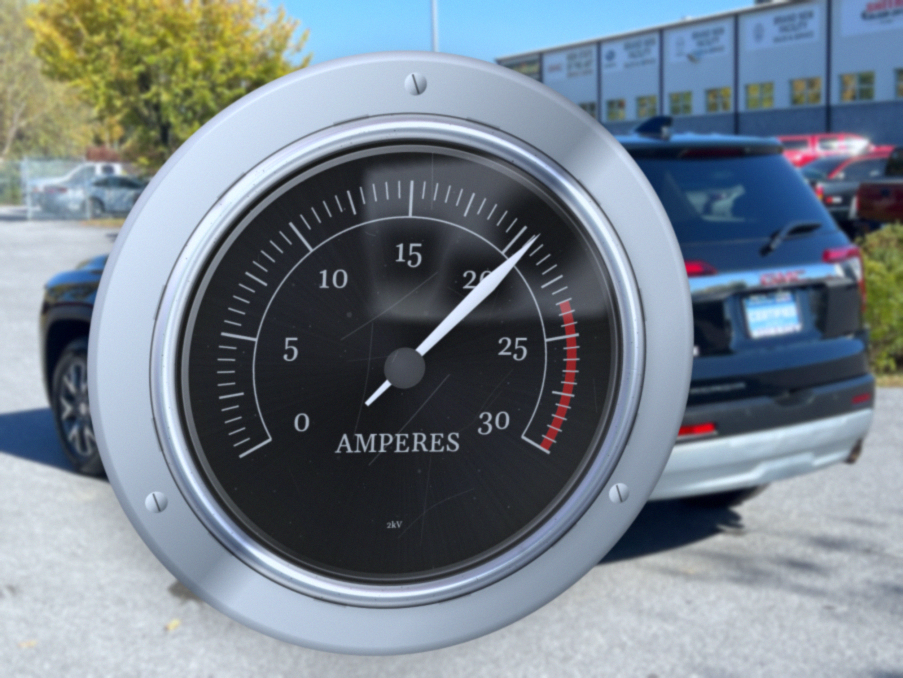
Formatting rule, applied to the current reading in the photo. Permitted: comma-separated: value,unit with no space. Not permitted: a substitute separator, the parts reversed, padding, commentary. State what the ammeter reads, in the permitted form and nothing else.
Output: 20.5,A
